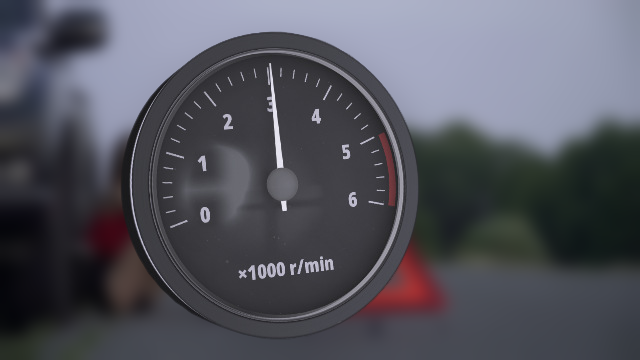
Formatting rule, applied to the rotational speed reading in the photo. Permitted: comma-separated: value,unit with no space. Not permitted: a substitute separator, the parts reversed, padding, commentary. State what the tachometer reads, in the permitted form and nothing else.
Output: 3000,rpm
